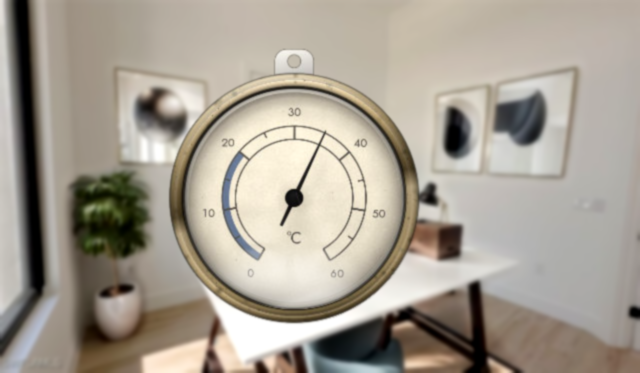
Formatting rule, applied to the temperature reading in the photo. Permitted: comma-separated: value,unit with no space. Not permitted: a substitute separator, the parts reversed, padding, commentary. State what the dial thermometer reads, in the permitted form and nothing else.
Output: 35,°C
